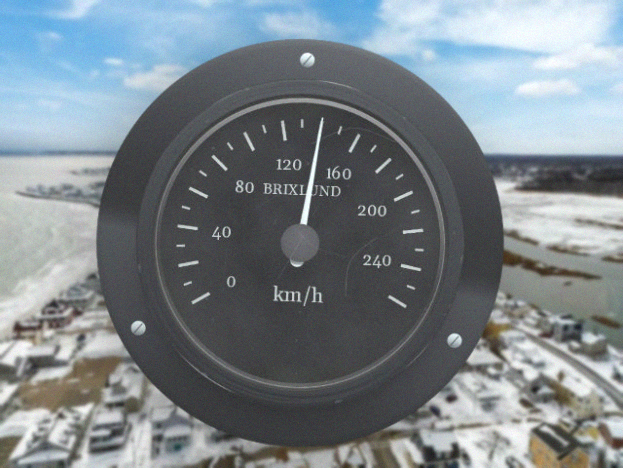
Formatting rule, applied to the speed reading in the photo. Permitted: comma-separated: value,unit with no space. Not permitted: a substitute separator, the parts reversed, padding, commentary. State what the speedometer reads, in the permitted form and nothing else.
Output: 140,km/h
